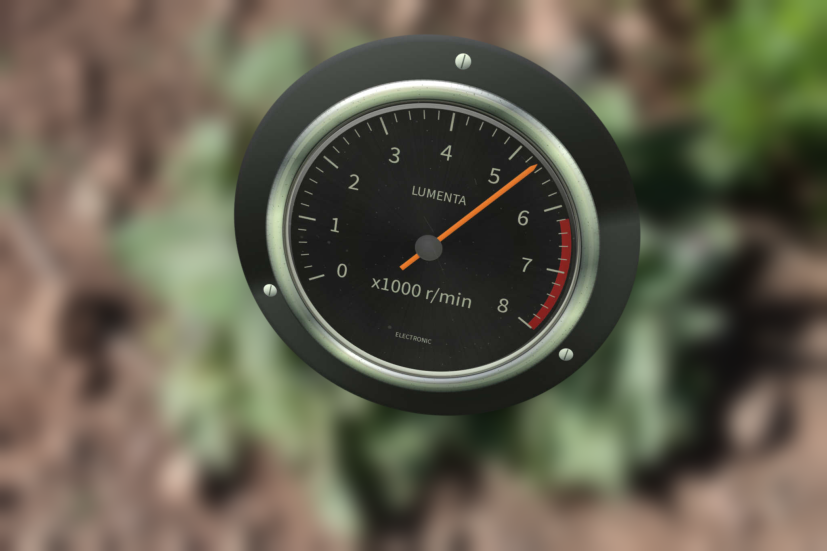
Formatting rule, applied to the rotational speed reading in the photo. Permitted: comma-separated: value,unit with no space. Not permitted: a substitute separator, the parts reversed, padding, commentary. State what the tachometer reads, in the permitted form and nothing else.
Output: 5300,rpm
